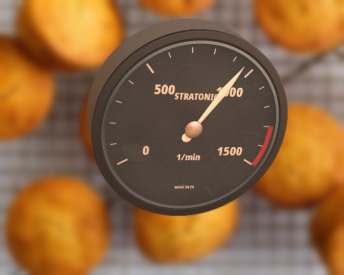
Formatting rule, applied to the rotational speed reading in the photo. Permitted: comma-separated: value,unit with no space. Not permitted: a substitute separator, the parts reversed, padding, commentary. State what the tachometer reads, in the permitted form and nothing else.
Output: 950,rpm
